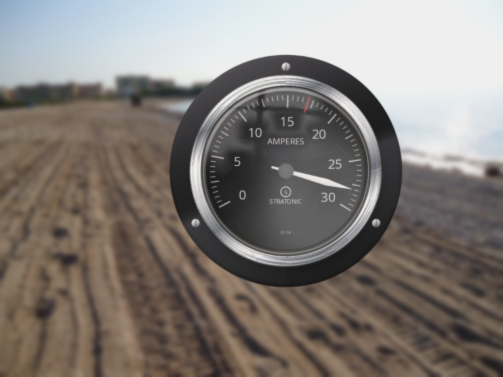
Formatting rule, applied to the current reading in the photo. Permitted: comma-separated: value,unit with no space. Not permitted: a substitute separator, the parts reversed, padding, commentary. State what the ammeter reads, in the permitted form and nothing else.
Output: 28,A
